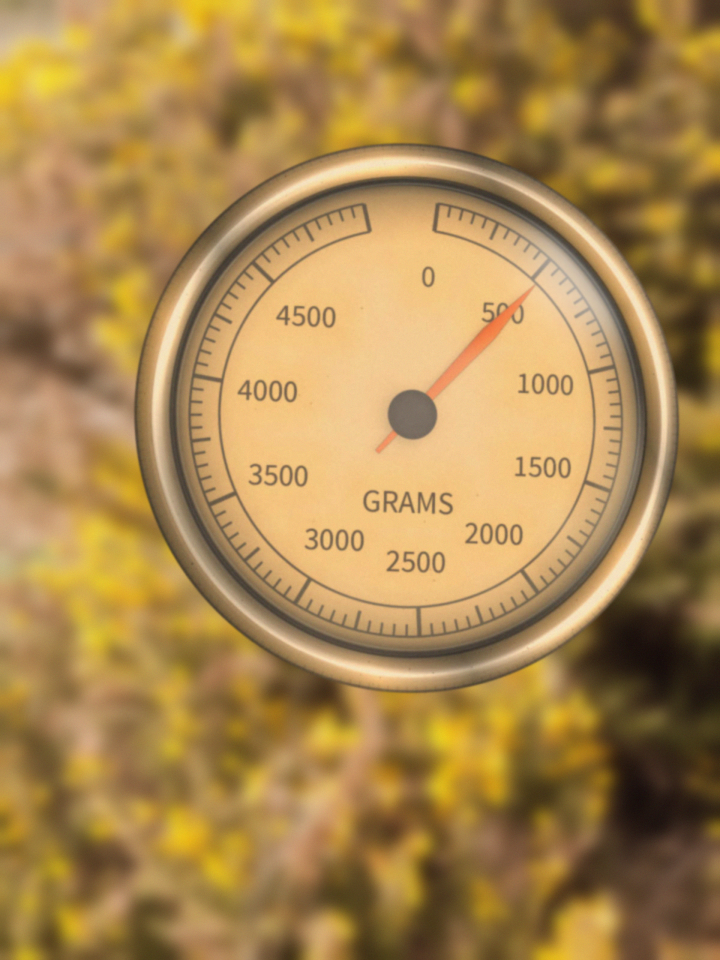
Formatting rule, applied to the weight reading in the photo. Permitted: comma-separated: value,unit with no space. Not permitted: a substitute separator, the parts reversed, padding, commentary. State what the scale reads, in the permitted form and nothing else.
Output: 525,g
